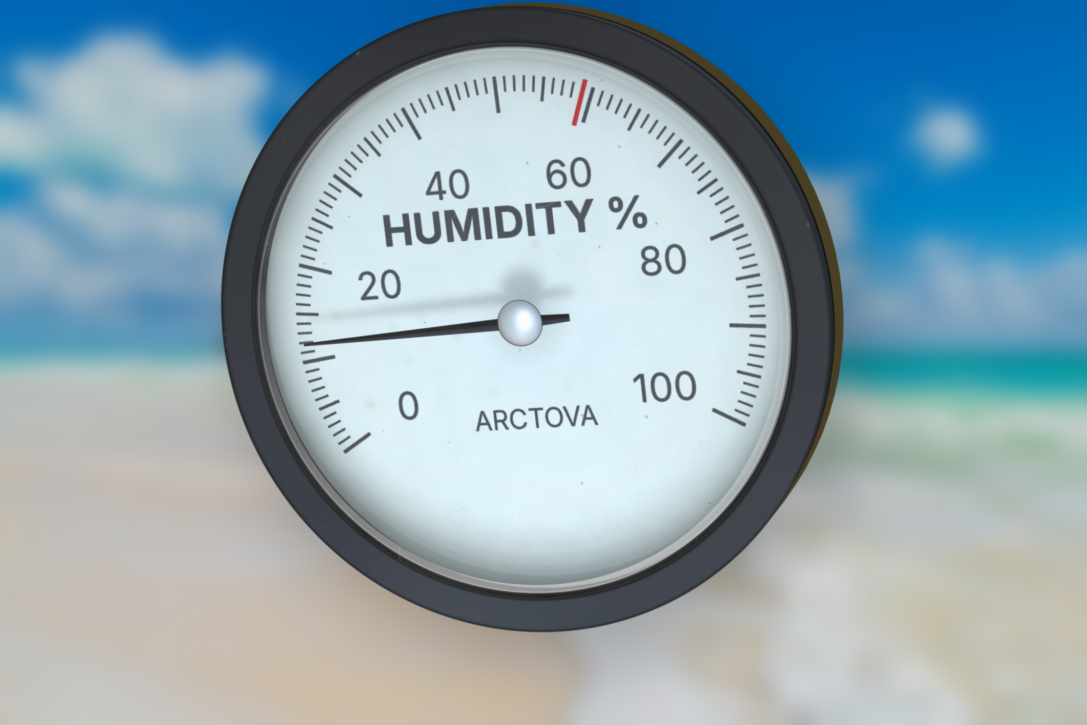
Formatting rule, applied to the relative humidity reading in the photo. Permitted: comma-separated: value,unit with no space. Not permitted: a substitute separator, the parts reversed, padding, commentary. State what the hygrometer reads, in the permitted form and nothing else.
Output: 12,%
